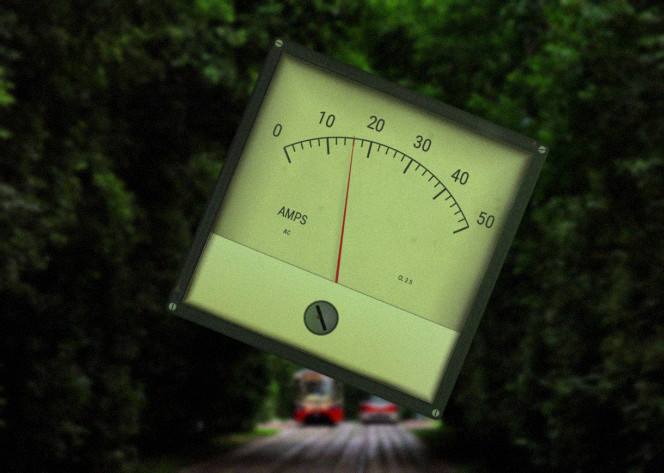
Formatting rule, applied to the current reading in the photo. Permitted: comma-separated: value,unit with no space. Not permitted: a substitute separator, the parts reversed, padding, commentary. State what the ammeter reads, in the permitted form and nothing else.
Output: 16,A
